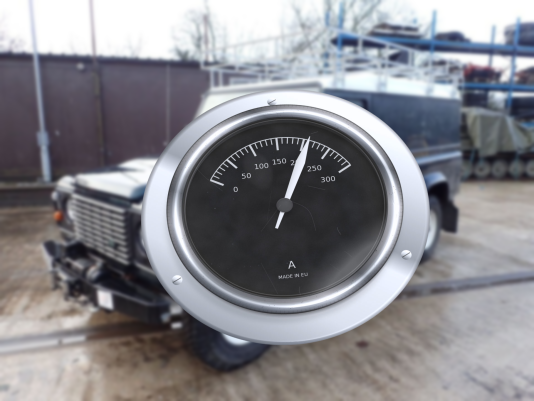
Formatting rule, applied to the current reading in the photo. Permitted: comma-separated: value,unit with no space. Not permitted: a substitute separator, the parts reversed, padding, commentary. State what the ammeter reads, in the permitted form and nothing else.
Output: 210,A
